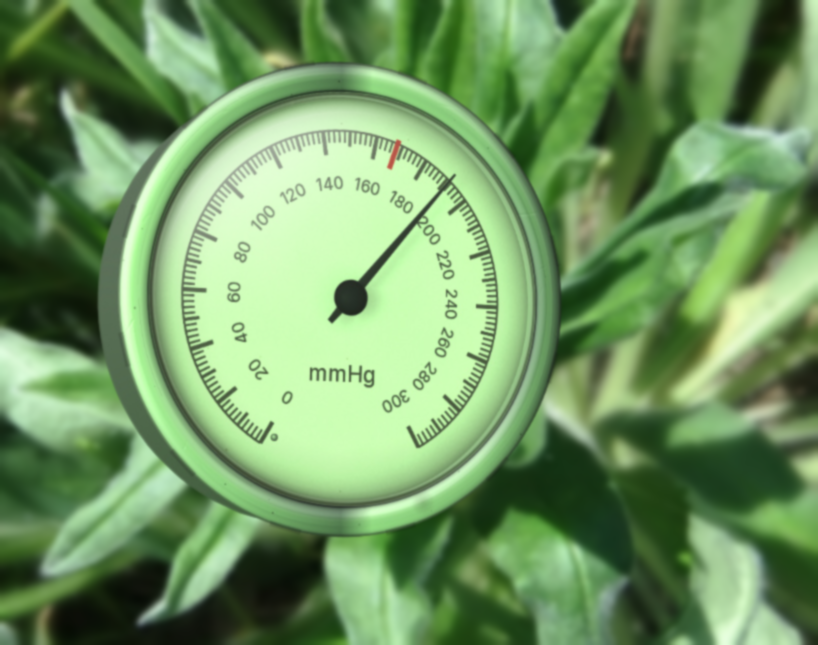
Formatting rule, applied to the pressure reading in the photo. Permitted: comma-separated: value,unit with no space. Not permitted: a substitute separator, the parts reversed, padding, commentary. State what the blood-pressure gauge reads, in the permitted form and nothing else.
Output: 190,mmHg
